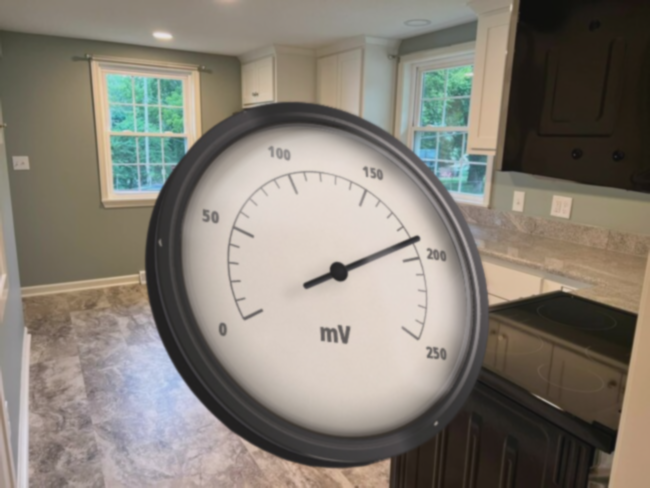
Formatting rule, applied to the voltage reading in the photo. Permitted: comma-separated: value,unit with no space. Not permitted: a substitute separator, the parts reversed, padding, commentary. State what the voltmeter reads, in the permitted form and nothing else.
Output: 190,mV
